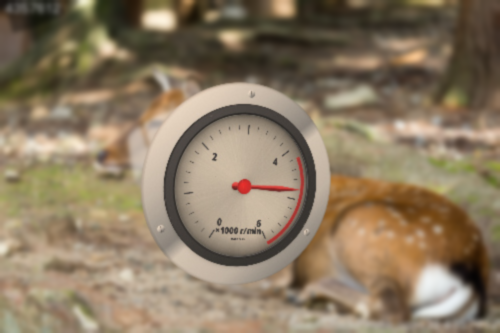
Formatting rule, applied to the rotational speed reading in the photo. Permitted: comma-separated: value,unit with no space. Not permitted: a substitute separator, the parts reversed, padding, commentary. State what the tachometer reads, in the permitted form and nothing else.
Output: 4800,rpm
